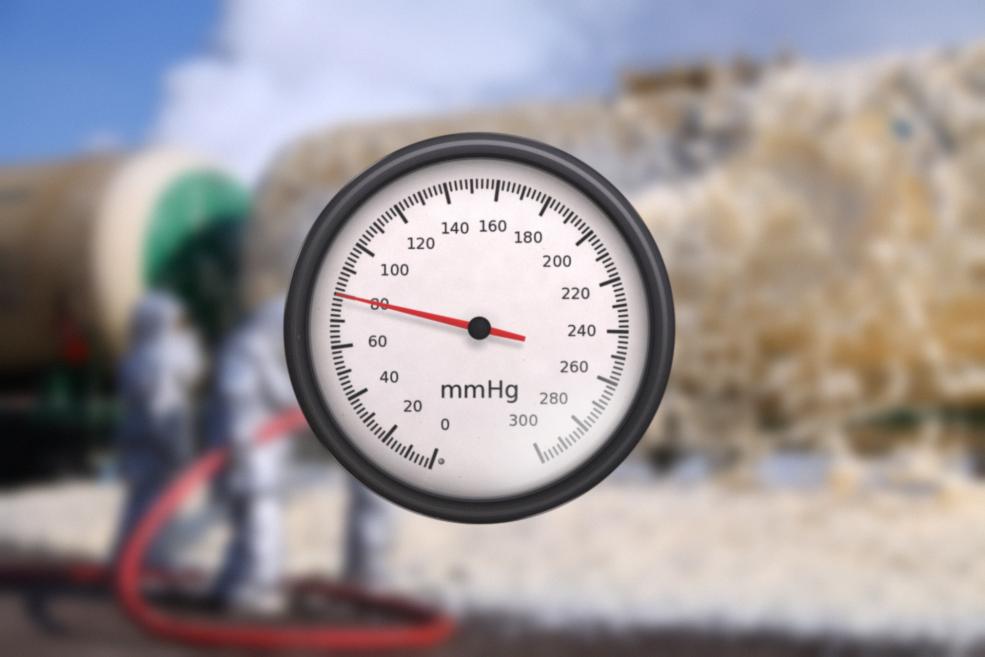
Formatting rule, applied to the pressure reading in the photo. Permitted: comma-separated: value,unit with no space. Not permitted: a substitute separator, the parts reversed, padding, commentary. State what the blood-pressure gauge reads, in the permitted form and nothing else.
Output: 80,mmHg
